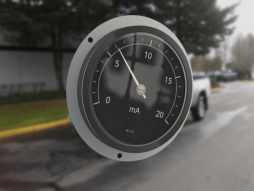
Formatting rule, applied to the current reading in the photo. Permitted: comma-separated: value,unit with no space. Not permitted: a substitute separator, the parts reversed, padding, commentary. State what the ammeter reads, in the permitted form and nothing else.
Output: 6,mA
